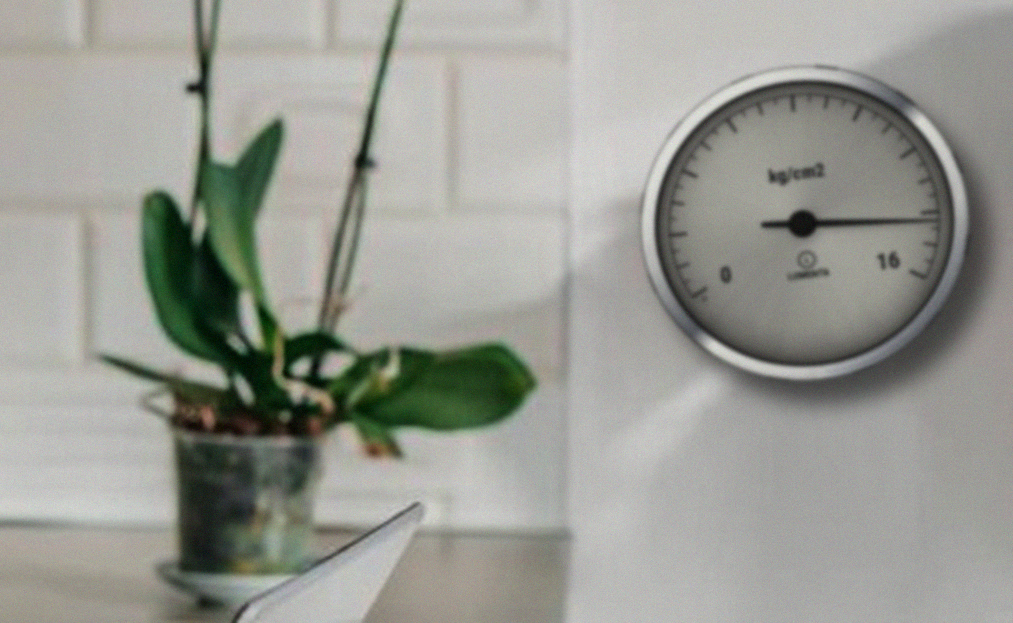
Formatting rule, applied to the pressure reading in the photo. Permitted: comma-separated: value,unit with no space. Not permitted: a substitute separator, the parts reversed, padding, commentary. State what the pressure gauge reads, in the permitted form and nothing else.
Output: 14.25,kg/cm²
